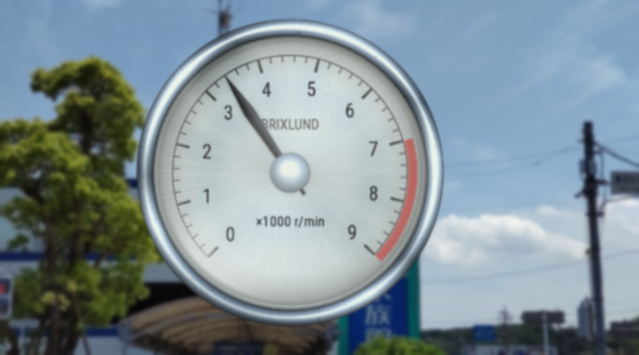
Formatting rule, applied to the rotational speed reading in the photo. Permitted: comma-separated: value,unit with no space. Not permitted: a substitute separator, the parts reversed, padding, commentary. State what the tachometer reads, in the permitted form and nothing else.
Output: 3400,rpm
